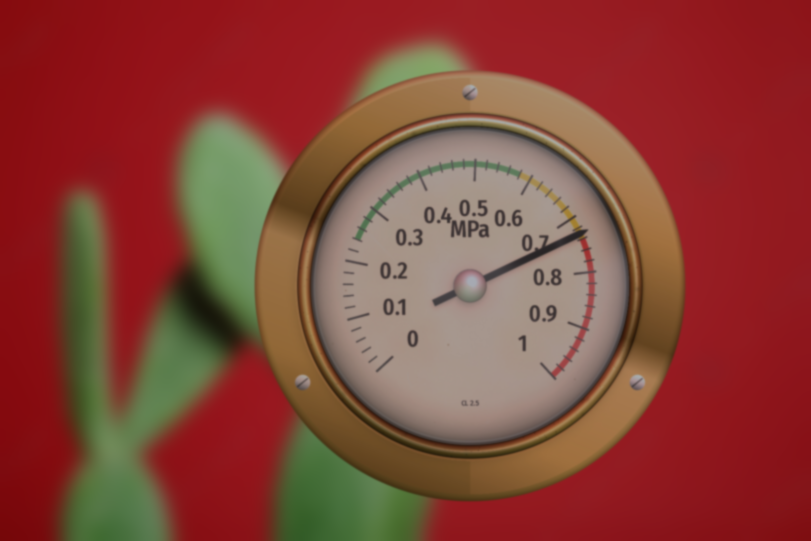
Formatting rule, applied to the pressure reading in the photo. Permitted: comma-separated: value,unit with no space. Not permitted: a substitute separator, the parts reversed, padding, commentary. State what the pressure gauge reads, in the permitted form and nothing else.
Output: 0.73,MPa
